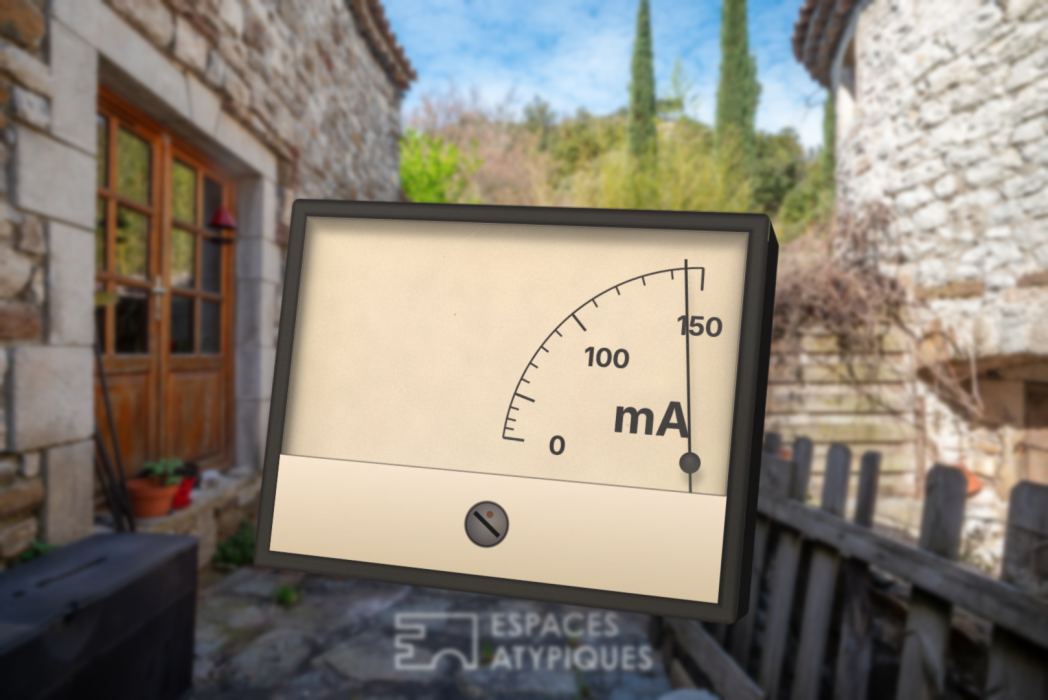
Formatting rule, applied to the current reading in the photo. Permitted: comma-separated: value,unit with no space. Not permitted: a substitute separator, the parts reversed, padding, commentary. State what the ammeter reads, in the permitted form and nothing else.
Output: 145,mA
